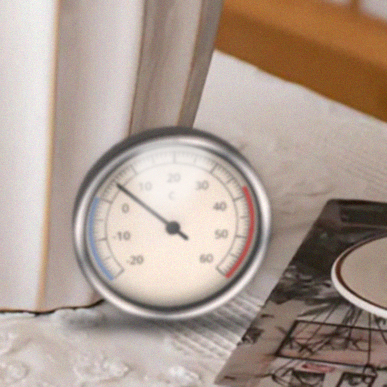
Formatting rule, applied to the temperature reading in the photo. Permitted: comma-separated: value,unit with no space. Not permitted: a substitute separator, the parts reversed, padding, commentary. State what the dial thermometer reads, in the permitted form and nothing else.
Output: 5,°C
